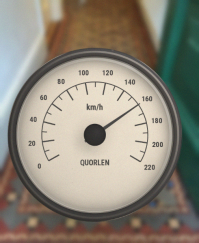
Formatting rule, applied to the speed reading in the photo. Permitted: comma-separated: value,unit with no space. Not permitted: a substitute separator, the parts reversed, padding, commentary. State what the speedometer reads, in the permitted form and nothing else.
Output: 160,km/h
